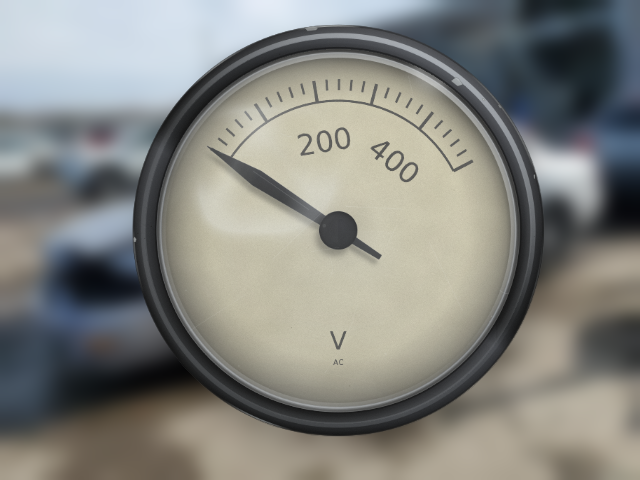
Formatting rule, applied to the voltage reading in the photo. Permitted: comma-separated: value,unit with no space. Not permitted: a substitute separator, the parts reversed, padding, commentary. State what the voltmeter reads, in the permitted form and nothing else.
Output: 0,V
